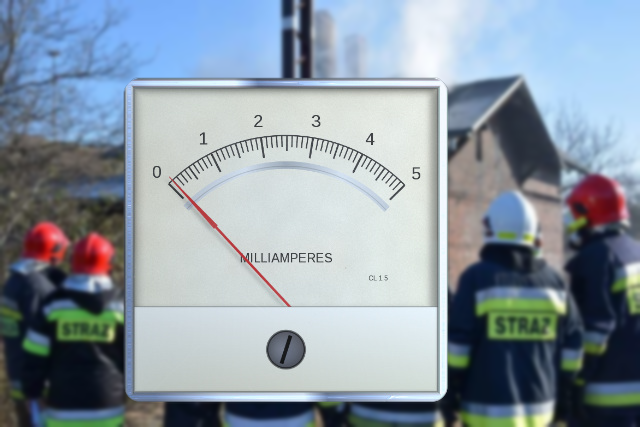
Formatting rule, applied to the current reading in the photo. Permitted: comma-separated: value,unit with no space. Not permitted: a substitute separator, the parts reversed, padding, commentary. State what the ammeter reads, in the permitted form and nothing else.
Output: 0.1,mA
